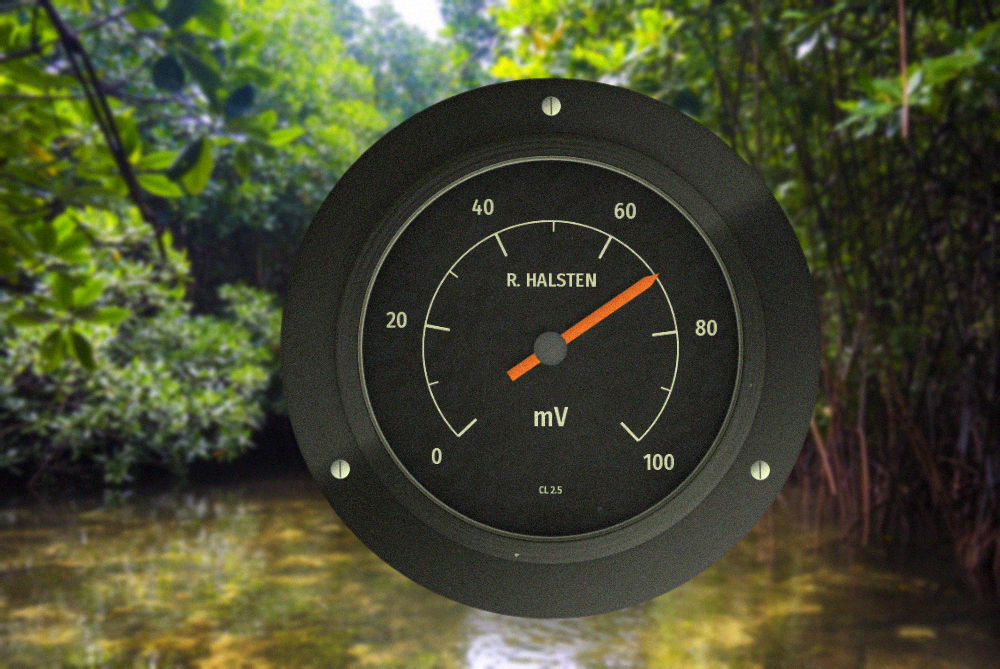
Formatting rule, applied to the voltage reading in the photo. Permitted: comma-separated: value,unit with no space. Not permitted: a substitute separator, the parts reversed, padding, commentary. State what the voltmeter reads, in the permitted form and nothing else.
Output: 70,mV
